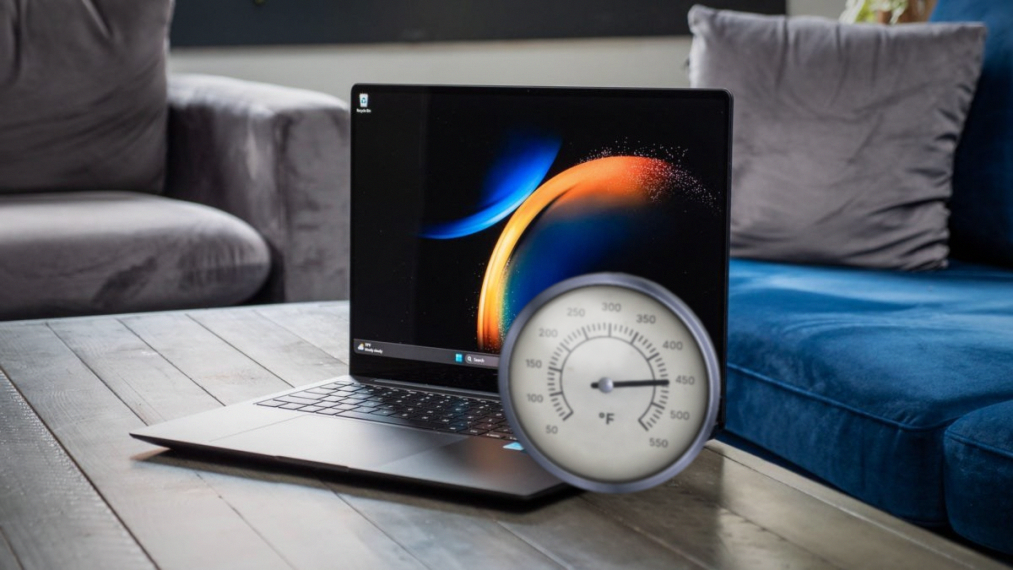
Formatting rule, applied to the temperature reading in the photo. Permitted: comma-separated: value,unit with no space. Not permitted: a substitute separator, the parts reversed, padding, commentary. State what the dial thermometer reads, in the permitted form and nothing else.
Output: 450,°F
